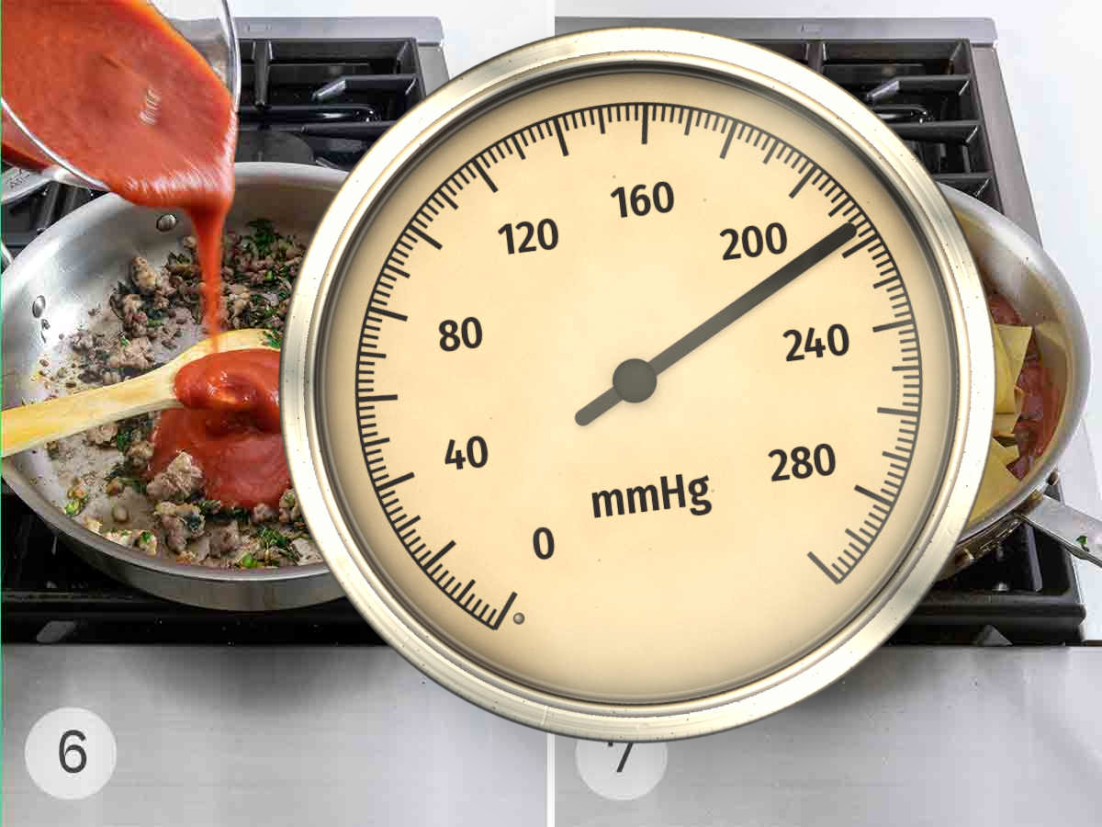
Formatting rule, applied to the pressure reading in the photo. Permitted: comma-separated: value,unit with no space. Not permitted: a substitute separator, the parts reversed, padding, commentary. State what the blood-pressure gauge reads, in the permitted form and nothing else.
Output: 216,mmHg
